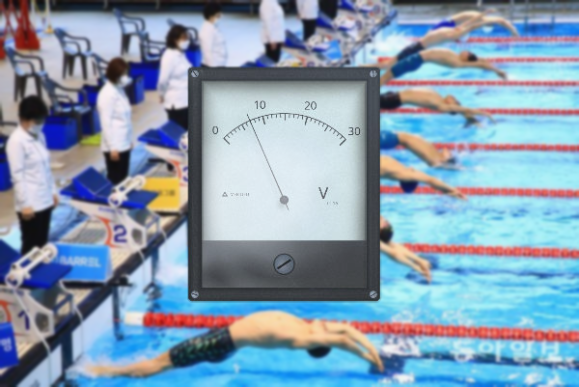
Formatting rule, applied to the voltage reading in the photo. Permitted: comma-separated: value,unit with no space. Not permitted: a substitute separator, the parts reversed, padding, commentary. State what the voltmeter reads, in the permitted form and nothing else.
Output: 7,V
